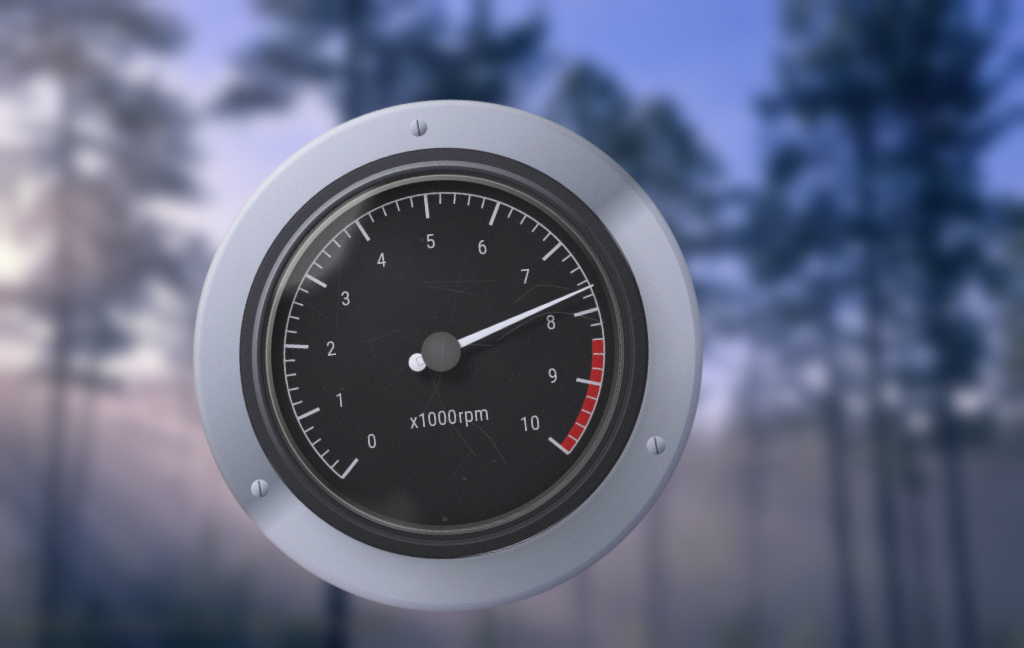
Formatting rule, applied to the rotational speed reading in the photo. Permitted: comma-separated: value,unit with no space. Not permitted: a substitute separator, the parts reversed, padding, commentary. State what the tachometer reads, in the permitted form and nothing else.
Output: 7700,rpm
